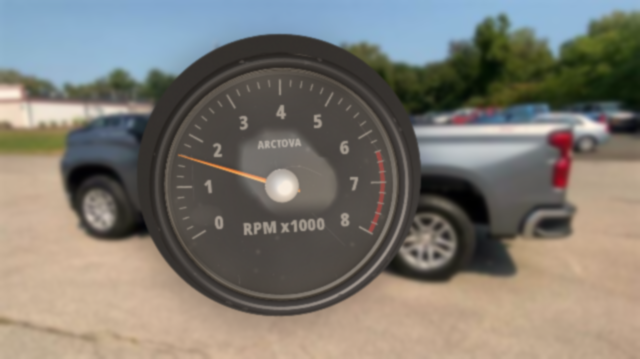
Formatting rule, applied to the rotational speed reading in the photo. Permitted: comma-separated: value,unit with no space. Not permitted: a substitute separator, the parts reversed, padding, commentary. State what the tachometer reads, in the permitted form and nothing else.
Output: 1600,rpm
